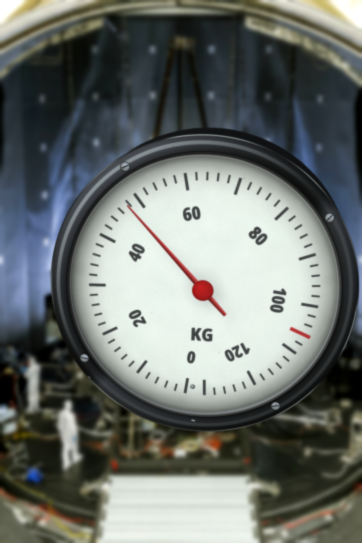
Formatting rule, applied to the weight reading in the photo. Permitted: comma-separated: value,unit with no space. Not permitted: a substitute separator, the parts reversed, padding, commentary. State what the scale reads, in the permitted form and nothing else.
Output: 48,kg
